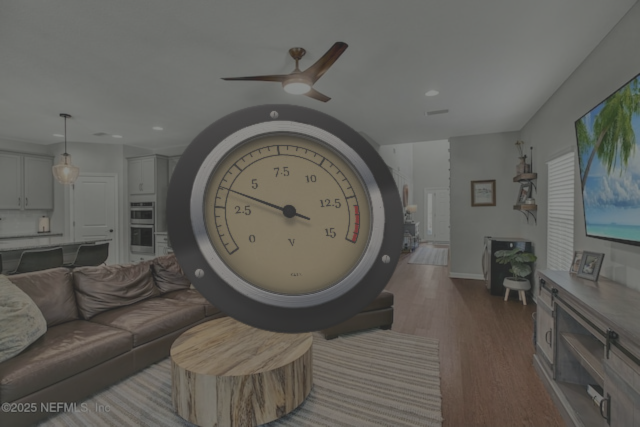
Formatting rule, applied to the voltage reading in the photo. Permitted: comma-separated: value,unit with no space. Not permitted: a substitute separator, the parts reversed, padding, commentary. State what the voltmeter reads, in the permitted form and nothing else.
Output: 3.5,V
